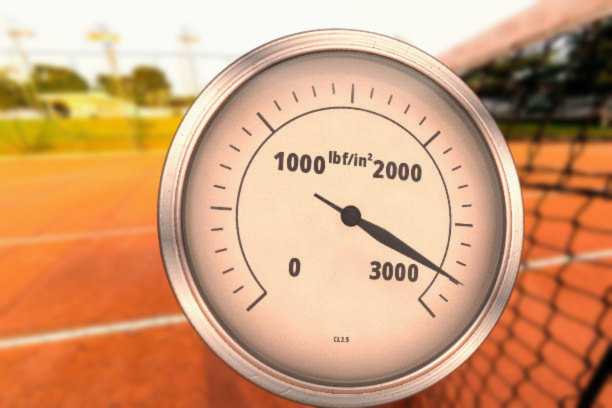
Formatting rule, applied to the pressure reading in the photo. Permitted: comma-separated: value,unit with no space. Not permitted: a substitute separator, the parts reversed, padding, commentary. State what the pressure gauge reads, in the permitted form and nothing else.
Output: 2800,psi
